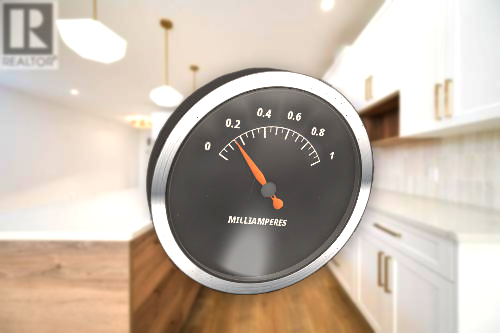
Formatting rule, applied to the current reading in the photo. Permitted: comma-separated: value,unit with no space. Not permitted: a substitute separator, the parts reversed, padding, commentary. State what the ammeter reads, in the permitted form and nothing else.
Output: 0.15,mA
